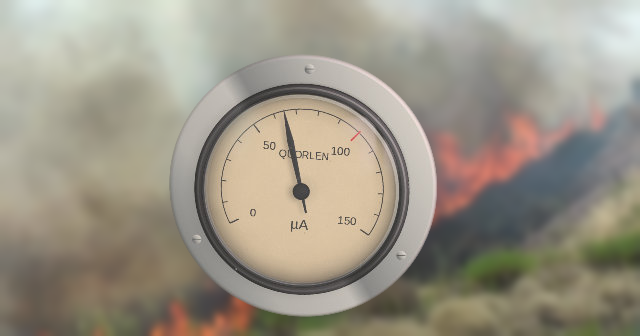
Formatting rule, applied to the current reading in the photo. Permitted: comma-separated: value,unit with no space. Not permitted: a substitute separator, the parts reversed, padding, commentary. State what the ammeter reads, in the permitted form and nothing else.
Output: 65,µA
